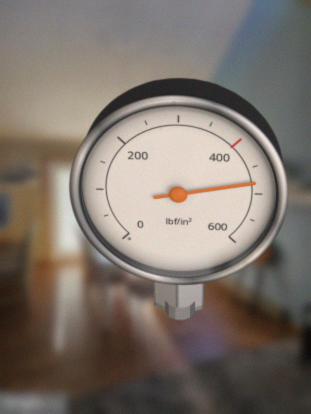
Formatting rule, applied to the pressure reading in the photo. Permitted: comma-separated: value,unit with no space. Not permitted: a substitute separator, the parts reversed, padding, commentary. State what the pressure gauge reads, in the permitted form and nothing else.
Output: 475,psi
